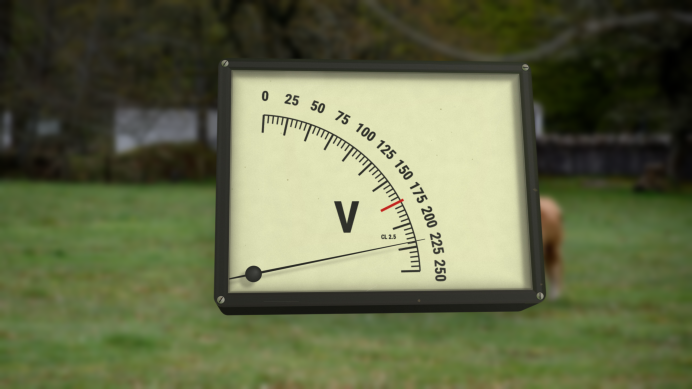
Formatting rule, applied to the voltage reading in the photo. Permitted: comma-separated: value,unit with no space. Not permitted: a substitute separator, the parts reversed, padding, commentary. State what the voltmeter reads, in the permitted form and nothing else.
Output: 220,V
